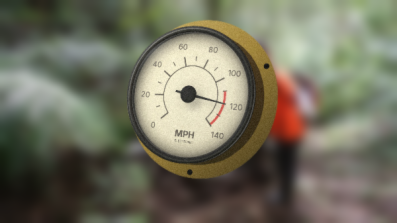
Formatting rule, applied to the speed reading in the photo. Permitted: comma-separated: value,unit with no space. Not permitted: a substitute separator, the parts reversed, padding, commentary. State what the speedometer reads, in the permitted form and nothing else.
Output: 120,mph
